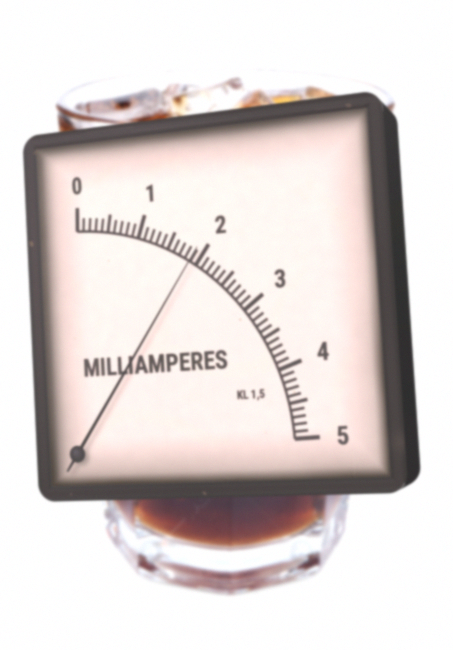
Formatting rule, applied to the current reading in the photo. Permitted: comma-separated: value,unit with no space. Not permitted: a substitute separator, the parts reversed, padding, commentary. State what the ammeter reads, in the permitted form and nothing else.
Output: 1.9,mA
